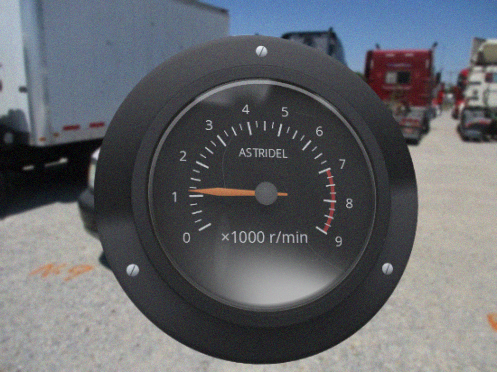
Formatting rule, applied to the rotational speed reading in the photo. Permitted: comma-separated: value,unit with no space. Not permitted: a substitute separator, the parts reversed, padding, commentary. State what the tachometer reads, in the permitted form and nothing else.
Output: 1125,rpm
